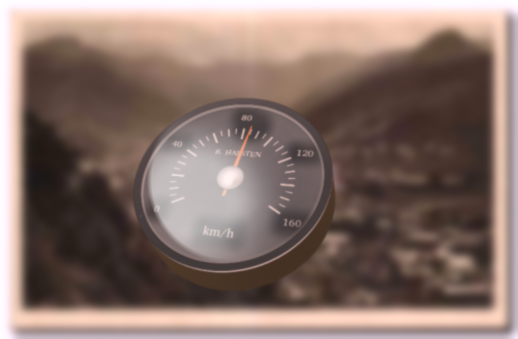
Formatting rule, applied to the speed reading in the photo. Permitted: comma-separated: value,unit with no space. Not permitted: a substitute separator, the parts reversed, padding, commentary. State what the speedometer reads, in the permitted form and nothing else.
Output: 85,km/h
